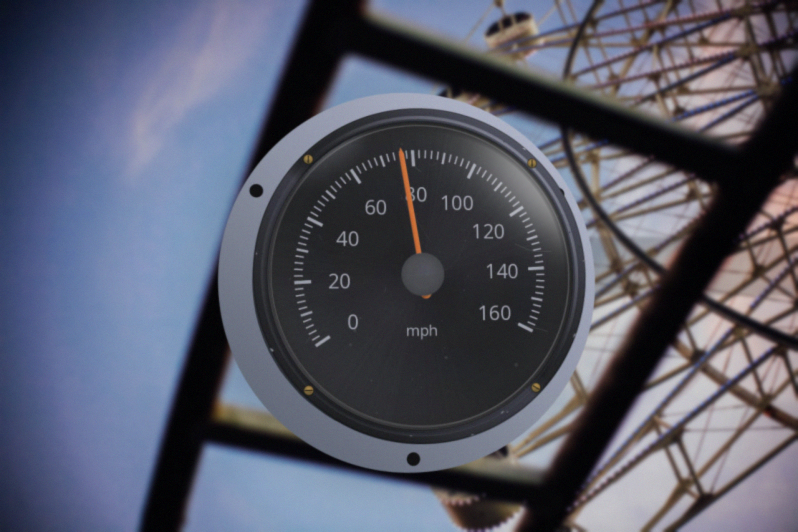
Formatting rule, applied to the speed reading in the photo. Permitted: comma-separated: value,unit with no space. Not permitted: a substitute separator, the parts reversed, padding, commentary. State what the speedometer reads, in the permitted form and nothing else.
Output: 76,mph
